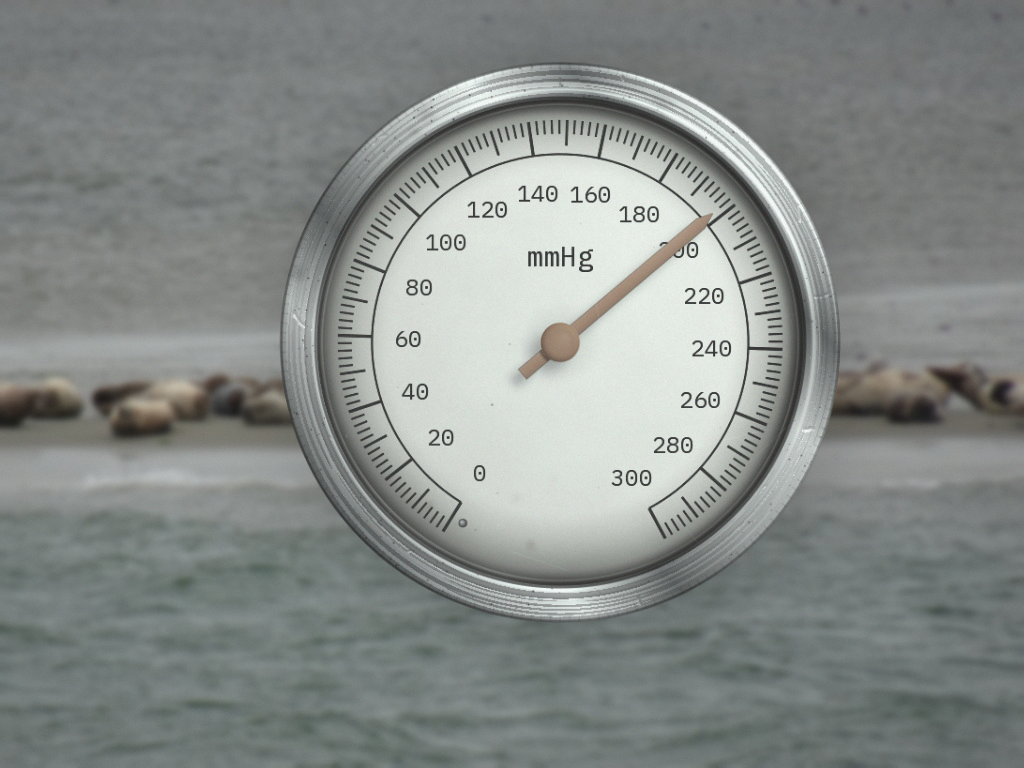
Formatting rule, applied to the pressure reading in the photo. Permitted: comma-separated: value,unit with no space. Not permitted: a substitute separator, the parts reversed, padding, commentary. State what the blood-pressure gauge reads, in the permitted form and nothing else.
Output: 198,mmHg
